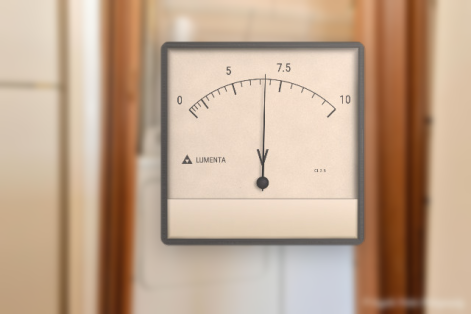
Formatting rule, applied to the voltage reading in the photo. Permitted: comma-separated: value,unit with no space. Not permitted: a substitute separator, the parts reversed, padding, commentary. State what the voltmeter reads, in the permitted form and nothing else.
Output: 6.75,V
